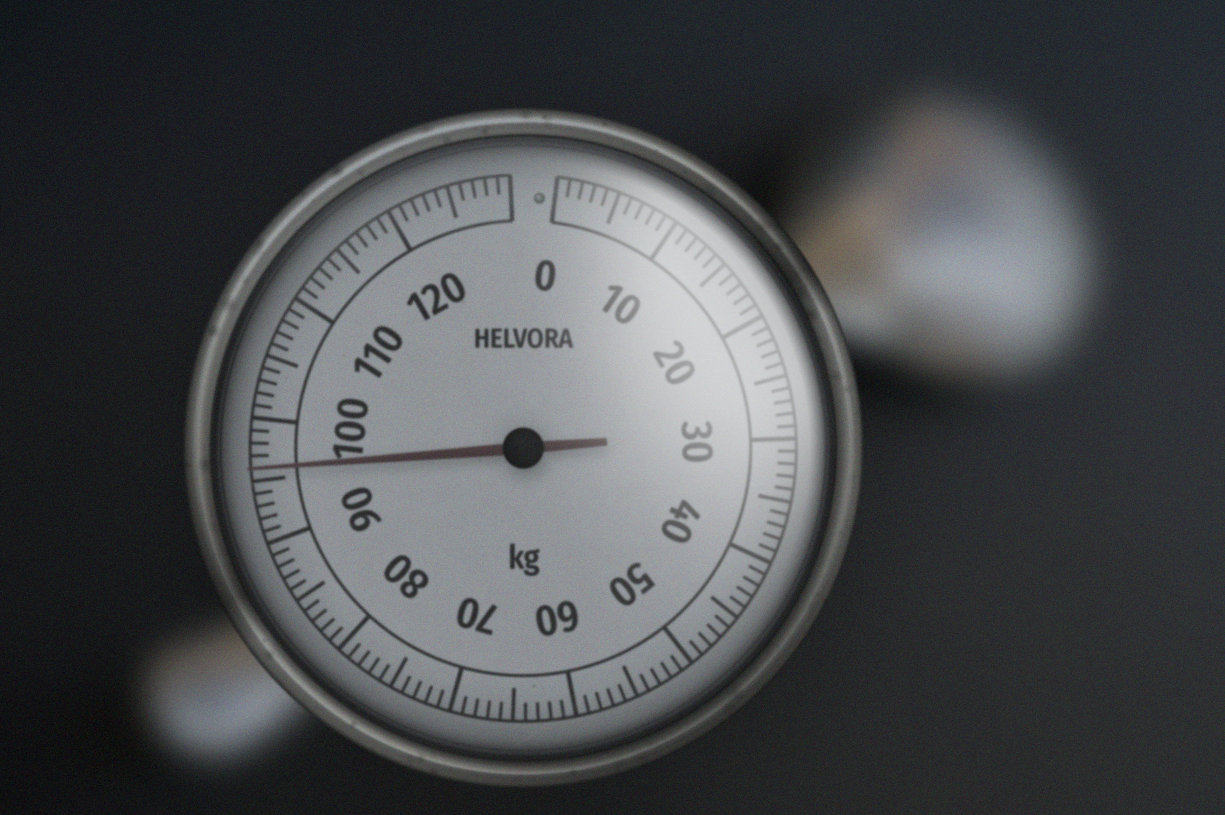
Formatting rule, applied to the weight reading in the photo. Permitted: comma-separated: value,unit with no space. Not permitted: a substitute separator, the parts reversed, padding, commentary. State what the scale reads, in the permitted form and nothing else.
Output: 96,kg
